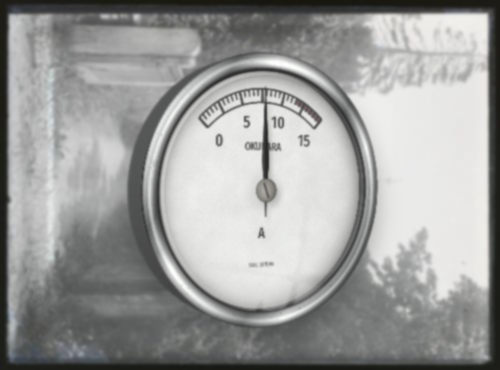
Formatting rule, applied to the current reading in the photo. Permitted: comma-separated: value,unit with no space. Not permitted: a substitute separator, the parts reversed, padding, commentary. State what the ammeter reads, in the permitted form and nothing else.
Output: 7.5,A
